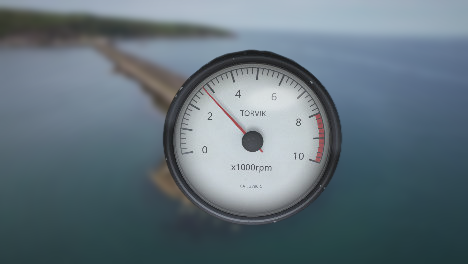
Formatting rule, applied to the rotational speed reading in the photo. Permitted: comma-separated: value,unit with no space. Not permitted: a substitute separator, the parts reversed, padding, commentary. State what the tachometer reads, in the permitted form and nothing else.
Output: 2800,rpm
